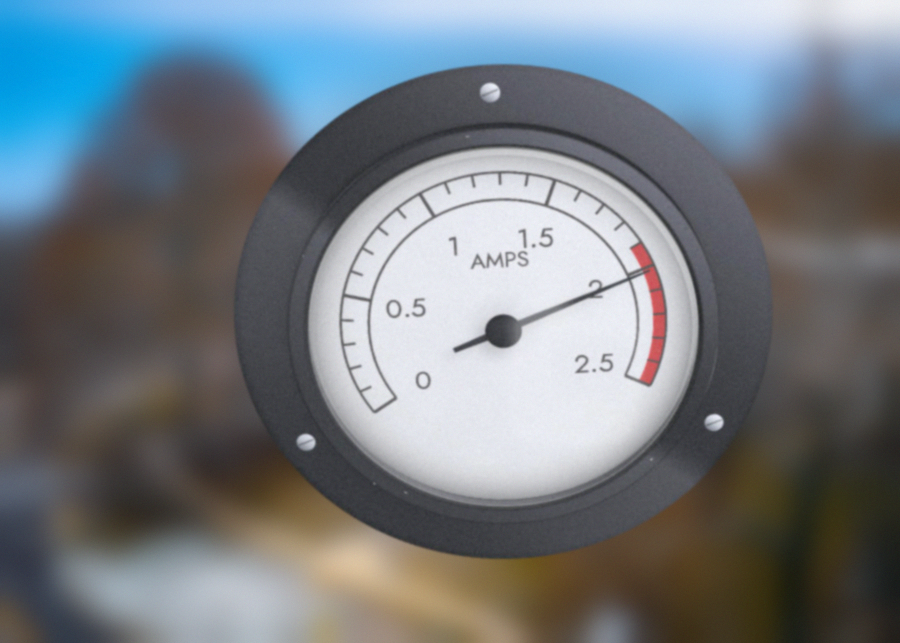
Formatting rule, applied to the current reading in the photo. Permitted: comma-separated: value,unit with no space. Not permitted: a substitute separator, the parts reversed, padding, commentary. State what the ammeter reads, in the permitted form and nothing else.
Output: 2,A
